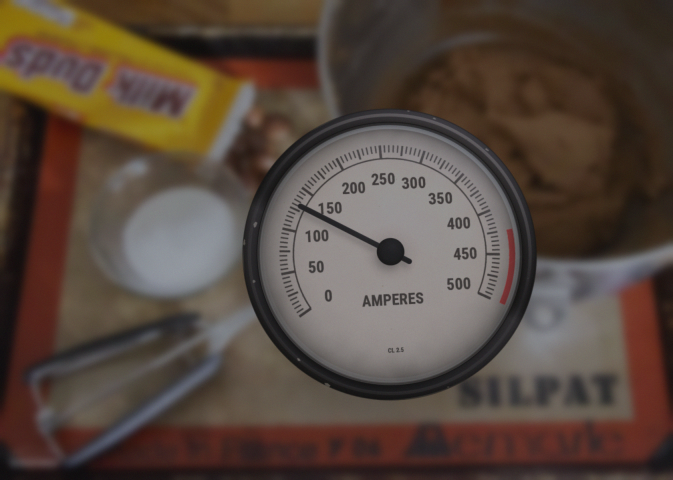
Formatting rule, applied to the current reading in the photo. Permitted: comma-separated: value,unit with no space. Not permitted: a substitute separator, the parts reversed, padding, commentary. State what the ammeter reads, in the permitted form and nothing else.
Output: 130,A
